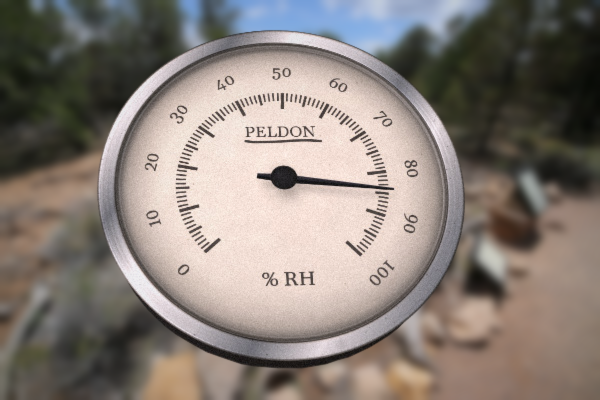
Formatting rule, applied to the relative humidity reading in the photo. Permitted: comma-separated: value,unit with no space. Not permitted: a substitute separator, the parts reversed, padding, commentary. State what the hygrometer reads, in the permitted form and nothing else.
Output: 85,%
